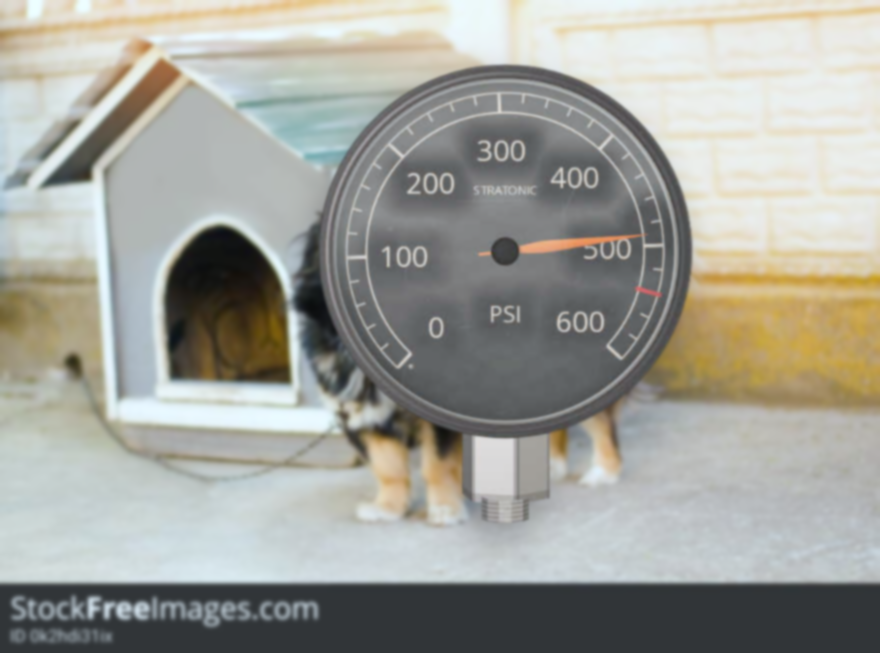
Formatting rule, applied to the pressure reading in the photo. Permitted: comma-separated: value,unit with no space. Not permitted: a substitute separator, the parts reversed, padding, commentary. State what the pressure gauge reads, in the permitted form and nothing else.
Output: 490,psi
